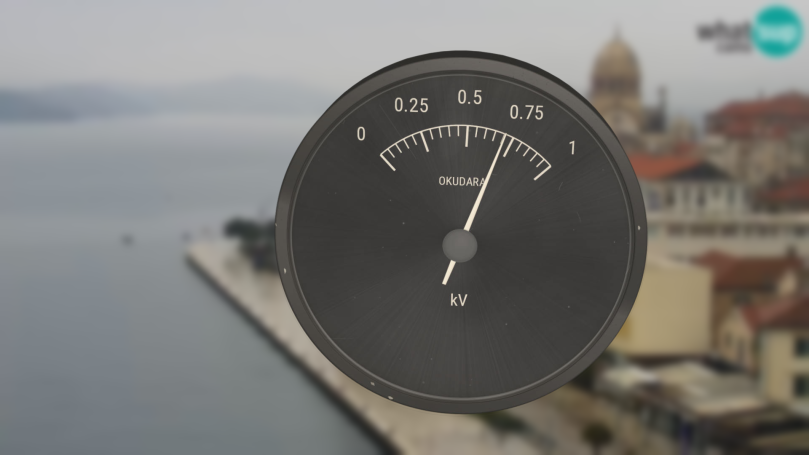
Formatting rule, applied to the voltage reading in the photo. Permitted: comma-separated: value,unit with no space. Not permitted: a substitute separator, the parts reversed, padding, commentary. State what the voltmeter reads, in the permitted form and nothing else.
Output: 0.7,kV
